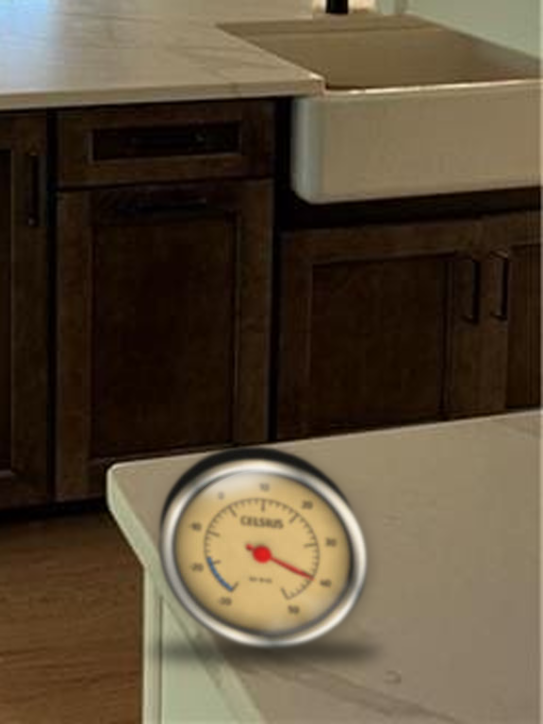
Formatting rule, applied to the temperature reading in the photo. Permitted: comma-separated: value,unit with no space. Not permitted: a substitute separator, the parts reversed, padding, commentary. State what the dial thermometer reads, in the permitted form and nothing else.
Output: 40,°C
